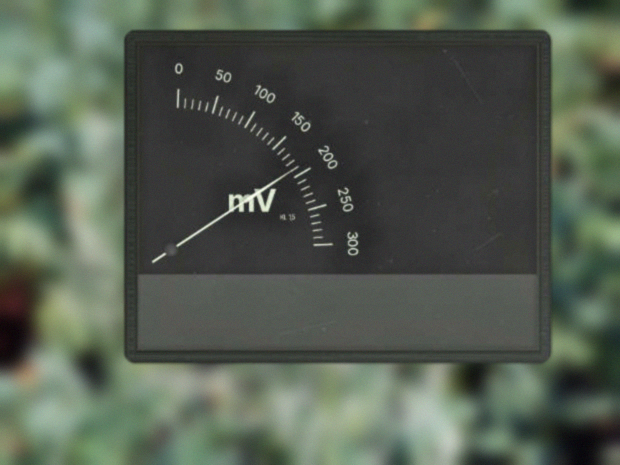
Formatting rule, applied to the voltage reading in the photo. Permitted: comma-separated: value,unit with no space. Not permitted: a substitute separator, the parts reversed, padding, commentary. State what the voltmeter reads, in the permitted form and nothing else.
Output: 190,mV
